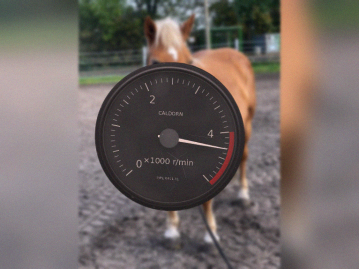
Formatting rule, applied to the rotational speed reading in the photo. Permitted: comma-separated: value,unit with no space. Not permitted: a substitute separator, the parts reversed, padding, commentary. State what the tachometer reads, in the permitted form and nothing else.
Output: 4300,rpm
